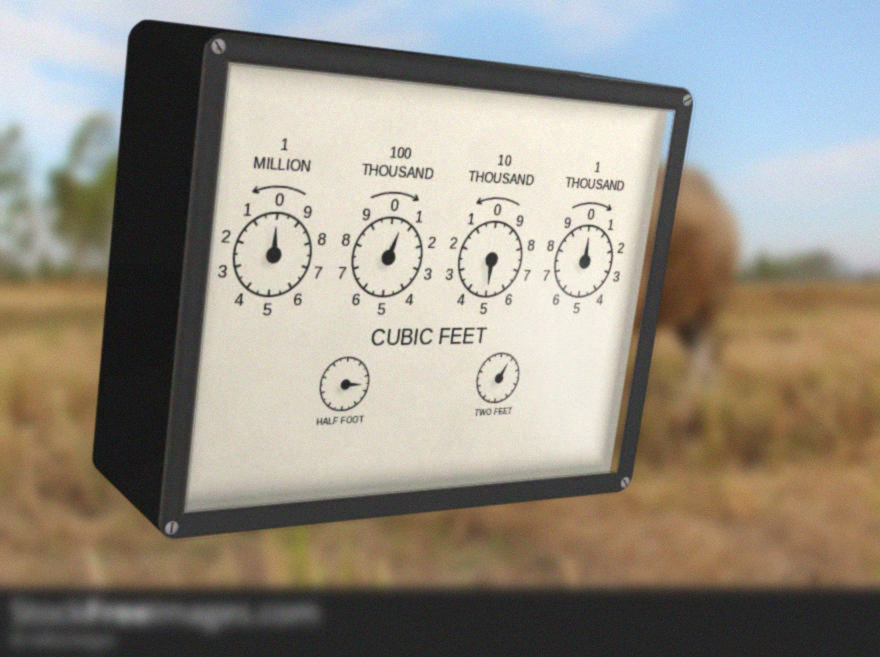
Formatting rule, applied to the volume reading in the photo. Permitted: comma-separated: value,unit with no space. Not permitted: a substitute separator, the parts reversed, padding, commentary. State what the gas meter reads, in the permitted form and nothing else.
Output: 5000,ft³
